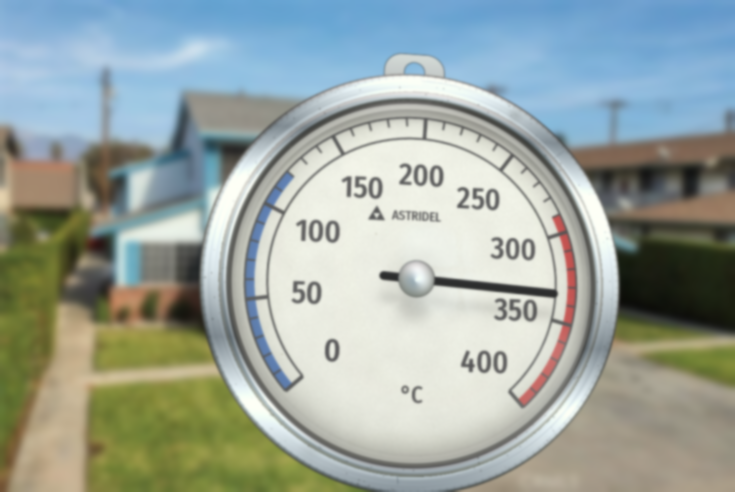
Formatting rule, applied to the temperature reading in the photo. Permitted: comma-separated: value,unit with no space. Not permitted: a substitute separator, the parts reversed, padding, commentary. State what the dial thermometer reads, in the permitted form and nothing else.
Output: 335,°C
